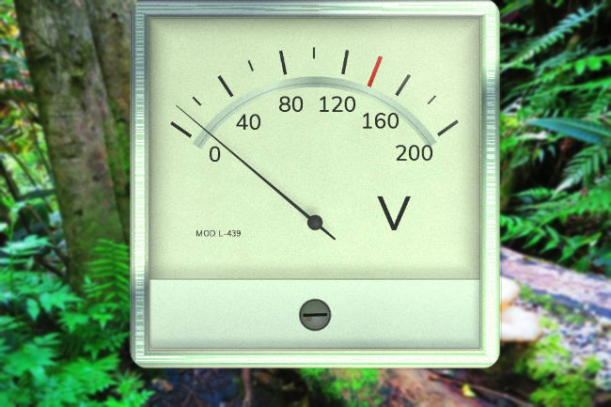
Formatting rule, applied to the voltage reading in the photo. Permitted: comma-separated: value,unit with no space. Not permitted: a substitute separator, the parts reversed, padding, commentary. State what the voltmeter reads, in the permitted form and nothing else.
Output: 10,V
